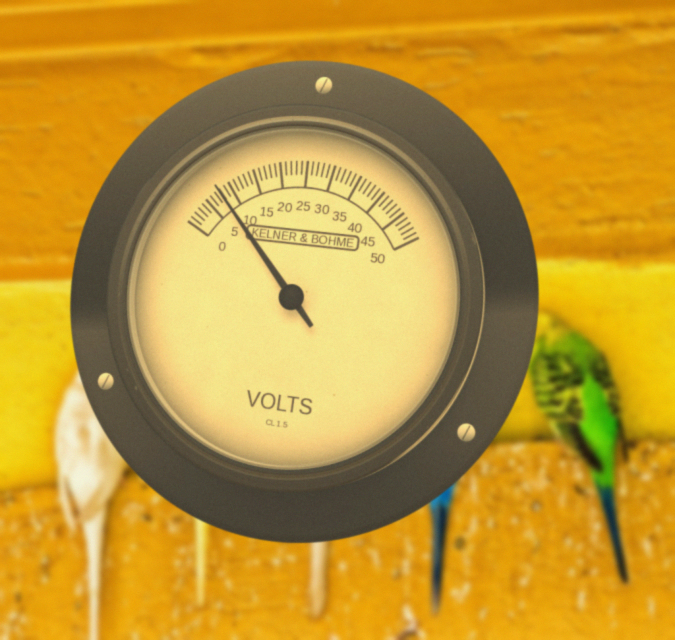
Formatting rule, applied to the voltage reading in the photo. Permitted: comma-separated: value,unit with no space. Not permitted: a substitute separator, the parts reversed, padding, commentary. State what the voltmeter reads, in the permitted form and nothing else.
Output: 8,V
